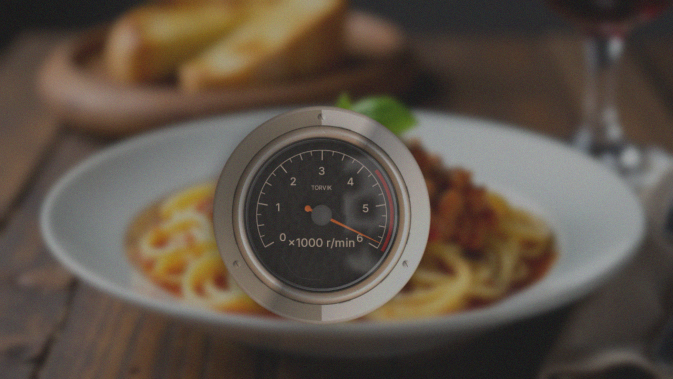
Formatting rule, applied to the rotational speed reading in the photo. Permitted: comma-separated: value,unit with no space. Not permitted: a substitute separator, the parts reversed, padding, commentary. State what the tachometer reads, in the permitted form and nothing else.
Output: 5875,rpm
